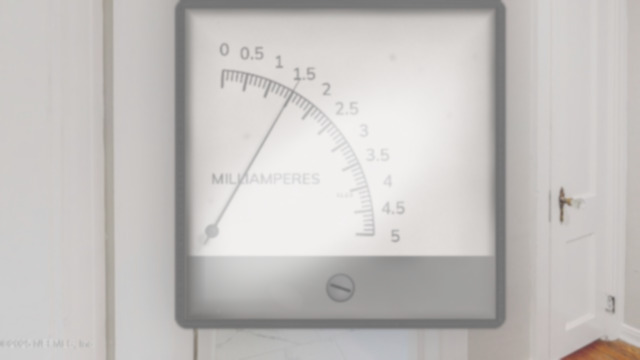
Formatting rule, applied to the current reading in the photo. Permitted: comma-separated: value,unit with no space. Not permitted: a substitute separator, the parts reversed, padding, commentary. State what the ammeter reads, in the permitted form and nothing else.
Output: 1.5,mA
